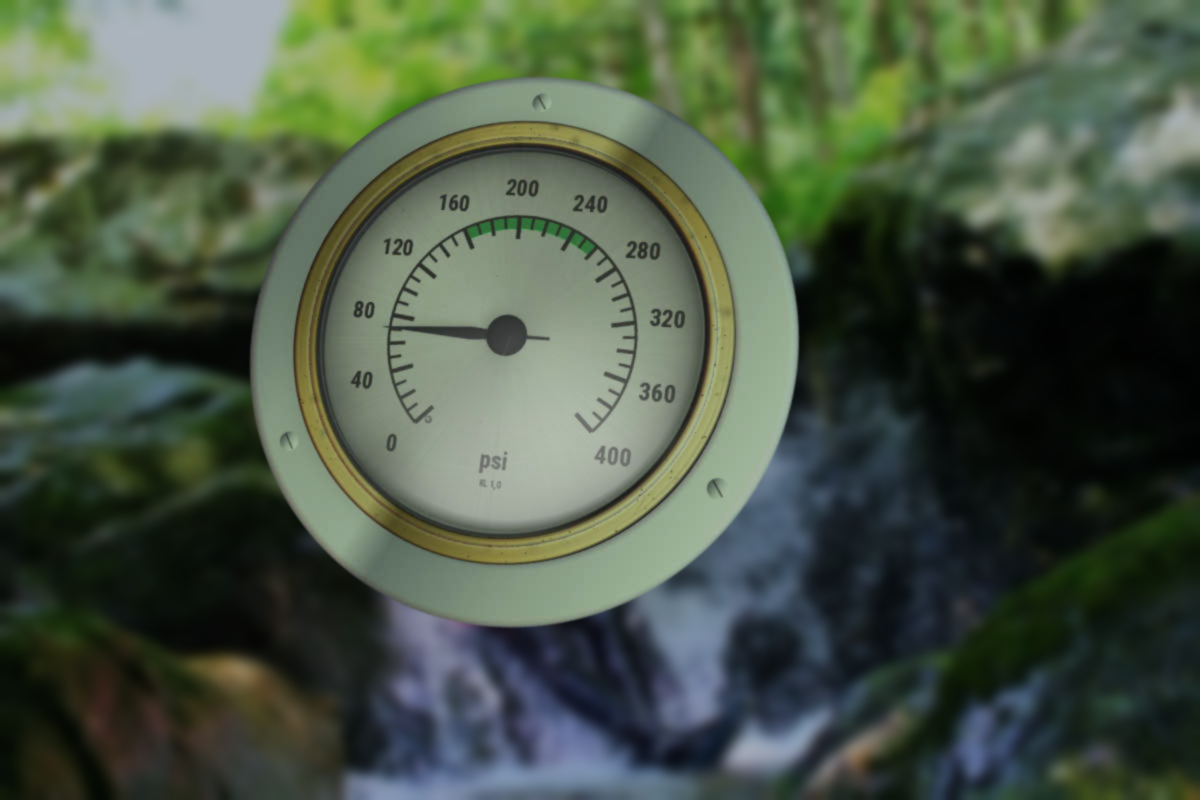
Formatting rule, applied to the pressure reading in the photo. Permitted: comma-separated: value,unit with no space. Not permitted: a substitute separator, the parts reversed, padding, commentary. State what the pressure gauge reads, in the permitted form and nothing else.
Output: 70,psi
